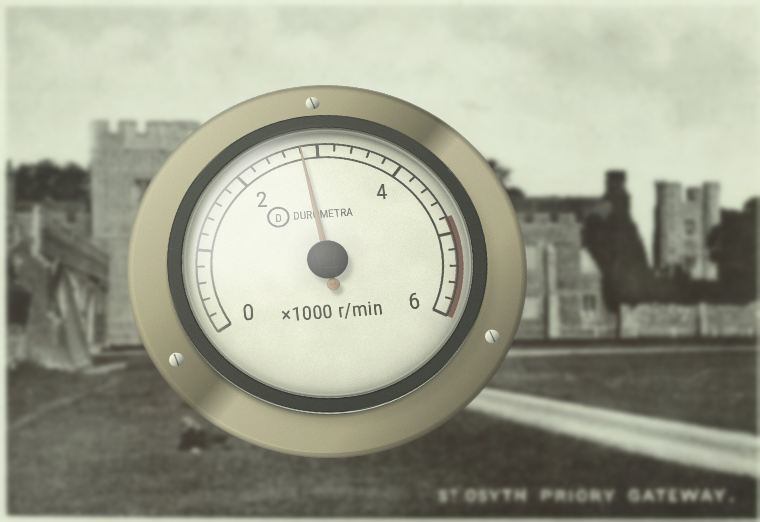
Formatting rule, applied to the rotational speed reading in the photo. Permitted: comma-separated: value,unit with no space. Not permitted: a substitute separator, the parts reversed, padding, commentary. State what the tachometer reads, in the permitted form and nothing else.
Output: 2800,rpm
